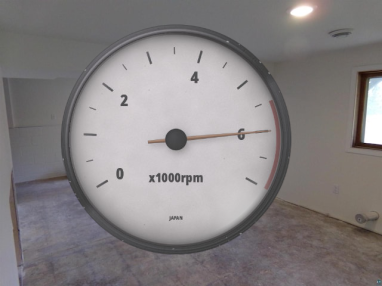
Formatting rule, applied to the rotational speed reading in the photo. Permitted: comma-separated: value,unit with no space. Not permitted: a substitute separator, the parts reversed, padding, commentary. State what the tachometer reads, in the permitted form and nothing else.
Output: 6000,rpm
